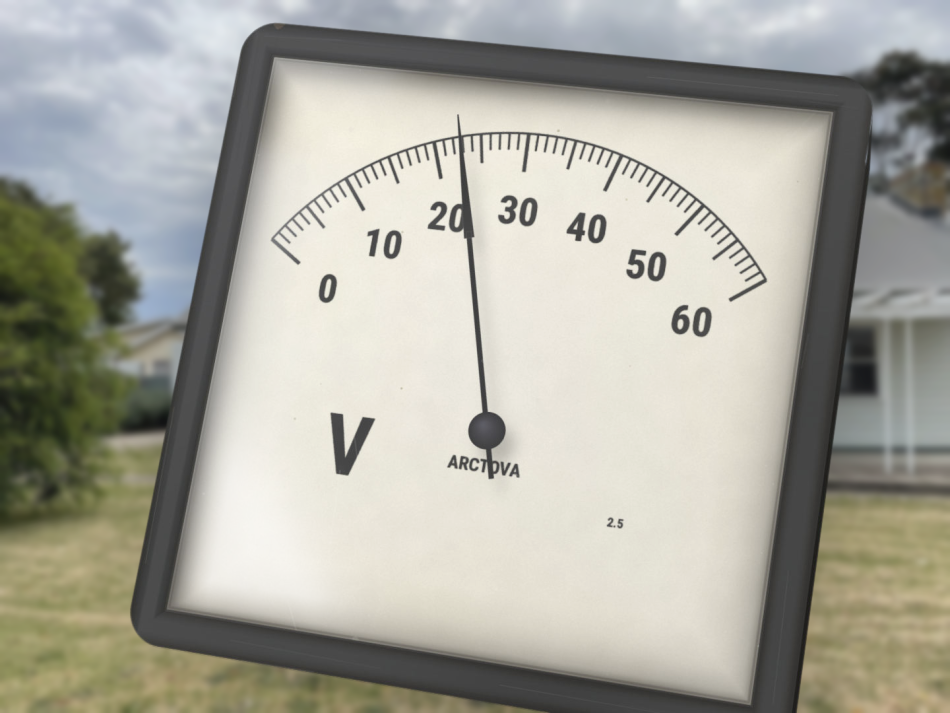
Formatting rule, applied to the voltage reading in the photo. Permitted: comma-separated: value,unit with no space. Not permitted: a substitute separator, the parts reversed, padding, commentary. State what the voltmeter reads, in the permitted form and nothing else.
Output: 23,V
